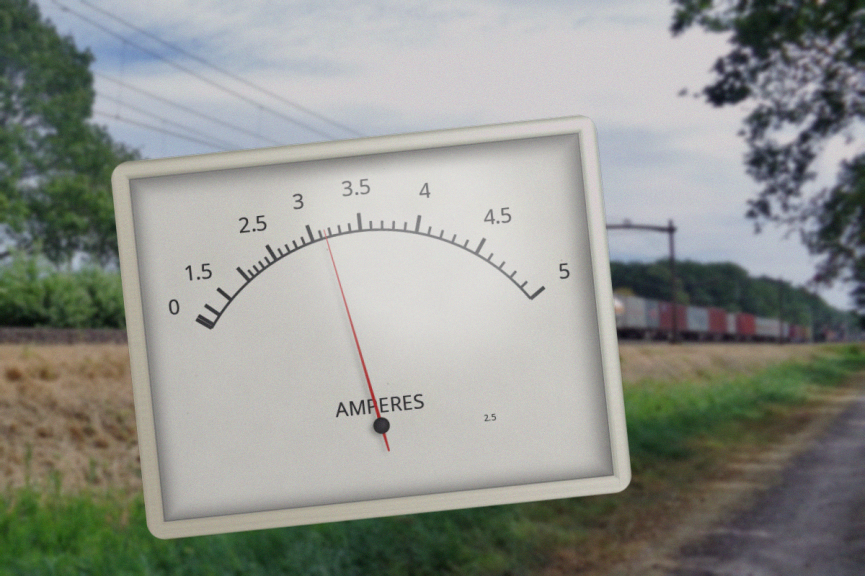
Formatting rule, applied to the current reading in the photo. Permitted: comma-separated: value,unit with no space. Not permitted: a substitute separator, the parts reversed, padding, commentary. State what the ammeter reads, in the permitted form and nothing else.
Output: 3.15,A
